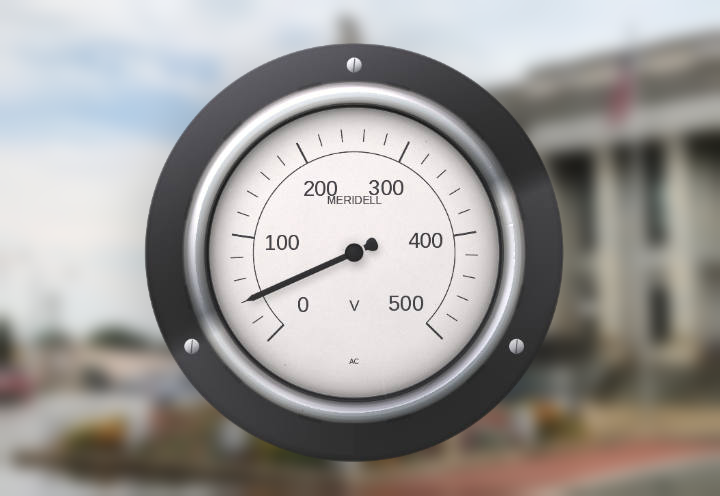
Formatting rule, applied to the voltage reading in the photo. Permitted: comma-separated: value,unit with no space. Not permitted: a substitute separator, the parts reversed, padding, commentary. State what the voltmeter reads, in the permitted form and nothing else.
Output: 40,V
